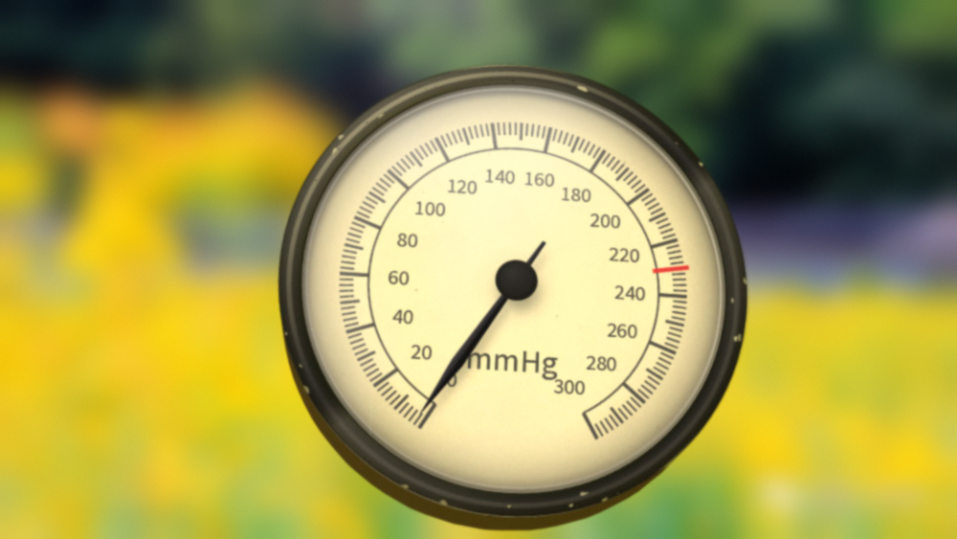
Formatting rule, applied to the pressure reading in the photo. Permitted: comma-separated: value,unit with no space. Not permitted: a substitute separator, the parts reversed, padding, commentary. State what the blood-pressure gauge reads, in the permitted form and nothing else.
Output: 2,mmHg
